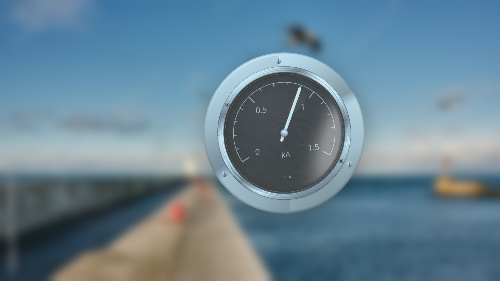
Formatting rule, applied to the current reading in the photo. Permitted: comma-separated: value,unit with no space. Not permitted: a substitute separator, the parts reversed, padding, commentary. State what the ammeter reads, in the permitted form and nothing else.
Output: 0.9,kA
